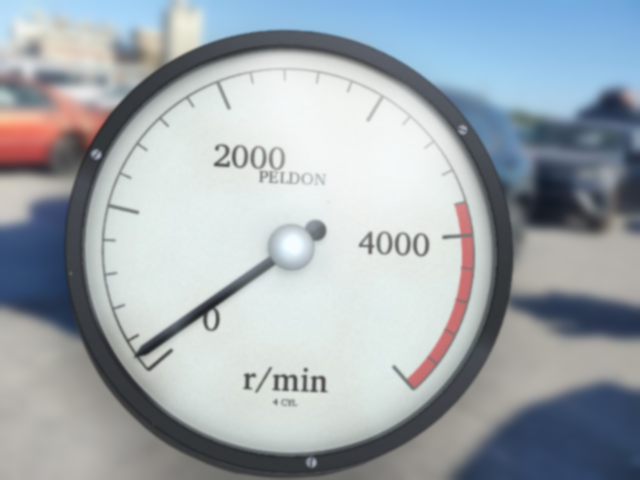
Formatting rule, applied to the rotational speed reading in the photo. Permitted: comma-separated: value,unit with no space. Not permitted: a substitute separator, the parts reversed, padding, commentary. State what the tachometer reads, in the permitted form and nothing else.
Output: 100,rpm
